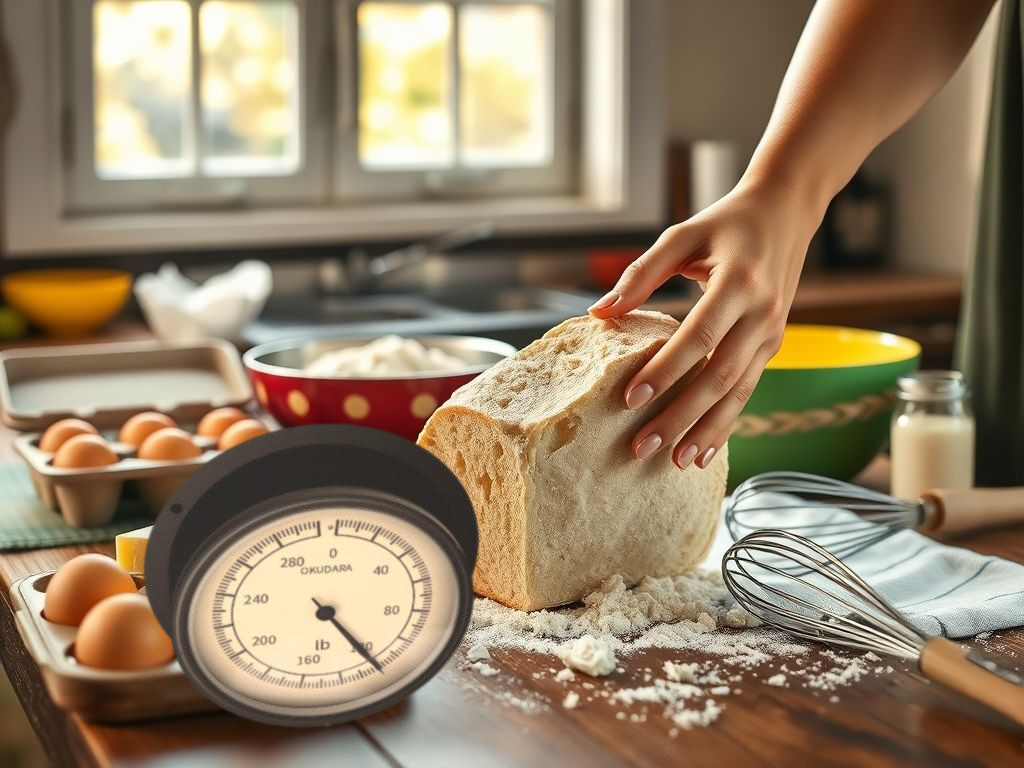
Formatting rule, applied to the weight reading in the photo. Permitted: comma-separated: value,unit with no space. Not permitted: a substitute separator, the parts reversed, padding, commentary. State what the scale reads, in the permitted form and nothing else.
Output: 120,lb
